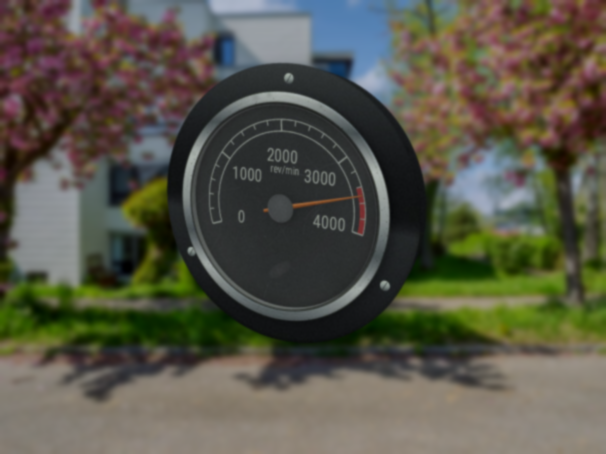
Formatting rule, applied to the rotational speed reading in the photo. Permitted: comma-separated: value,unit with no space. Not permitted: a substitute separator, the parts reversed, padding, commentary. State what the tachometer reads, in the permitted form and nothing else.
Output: 3500,rpm
